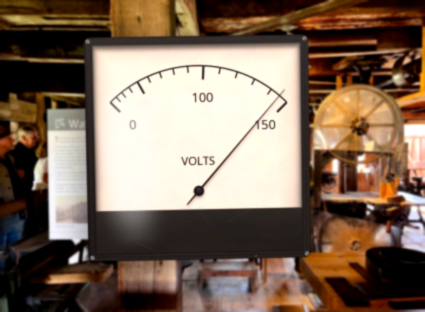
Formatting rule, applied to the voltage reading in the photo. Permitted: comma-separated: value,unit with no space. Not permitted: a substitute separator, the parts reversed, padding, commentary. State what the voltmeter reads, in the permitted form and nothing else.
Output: 145,V
